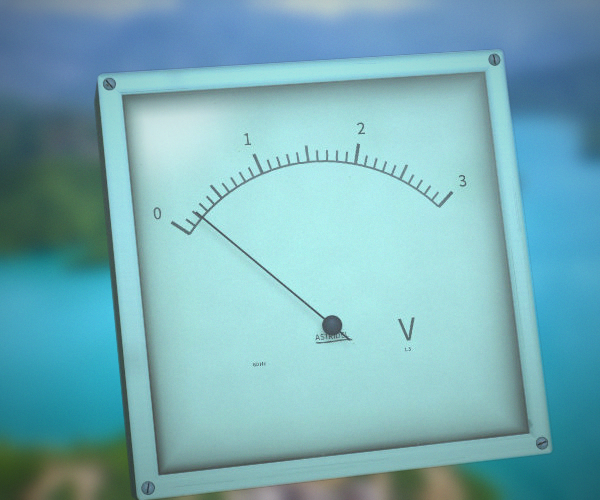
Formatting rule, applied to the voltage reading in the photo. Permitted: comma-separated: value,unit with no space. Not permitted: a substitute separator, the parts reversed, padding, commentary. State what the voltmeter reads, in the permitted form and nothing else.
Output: 0.2,V
